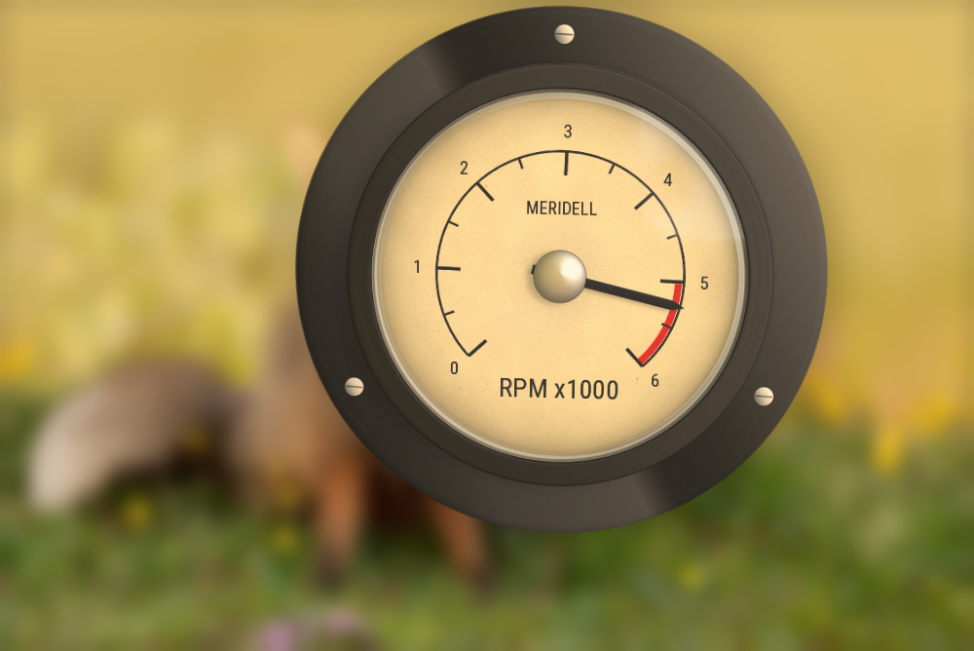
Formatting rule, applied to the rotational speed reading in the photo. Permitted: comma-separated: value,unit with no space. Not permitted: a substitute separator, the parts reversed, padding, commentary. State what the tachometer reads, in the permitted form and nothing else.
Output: 5250,rpm
